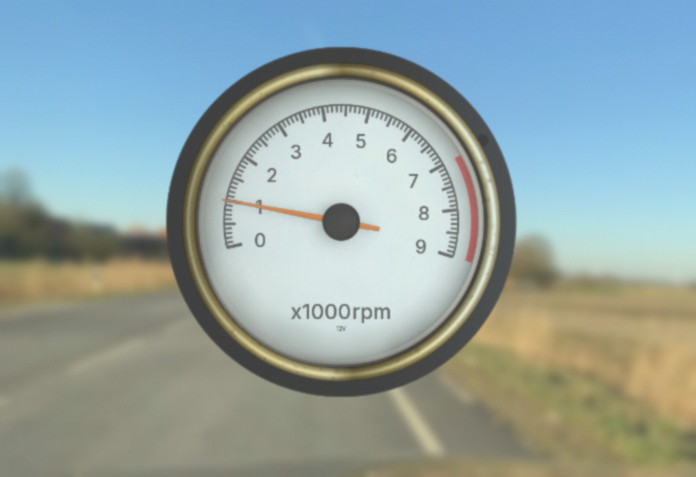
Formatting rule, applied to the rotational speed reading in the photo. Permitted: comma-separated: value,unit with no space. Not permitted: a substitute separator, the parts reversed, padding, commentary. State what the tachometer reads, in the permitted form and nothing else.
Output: 1000,rpm
